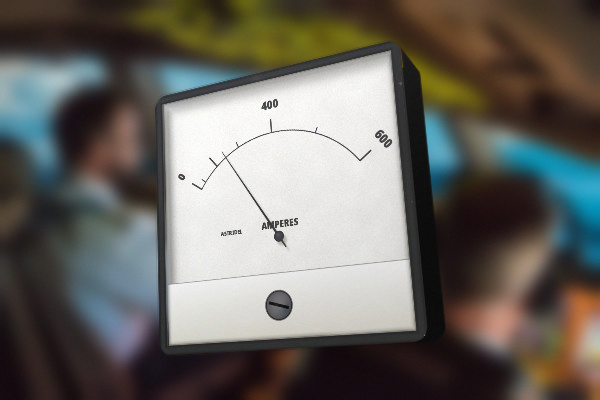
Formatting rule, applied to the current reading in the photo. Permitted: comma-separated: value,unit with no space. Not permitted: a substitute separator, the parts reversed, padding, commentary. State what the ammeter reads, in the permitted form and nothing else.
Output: 250,A
